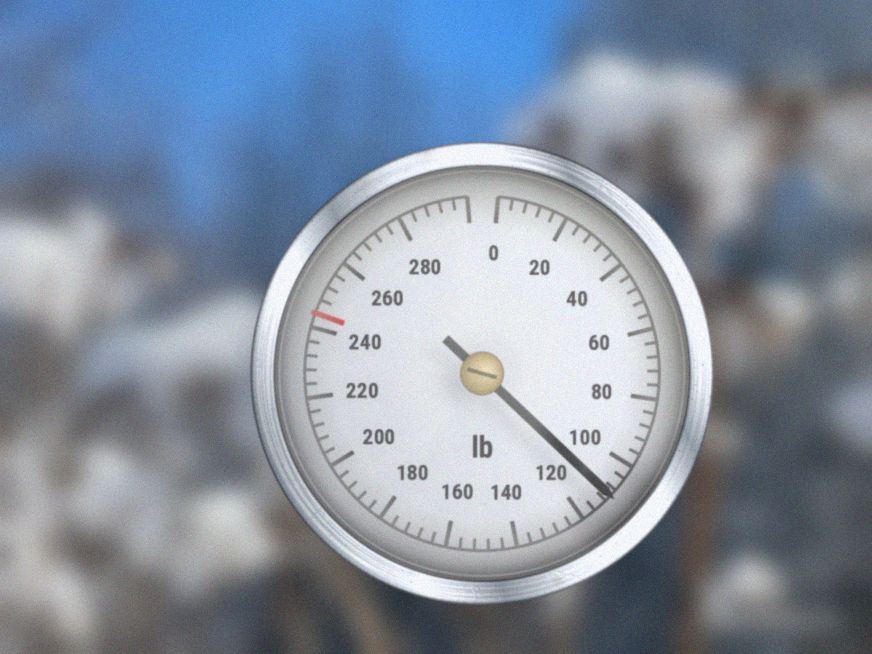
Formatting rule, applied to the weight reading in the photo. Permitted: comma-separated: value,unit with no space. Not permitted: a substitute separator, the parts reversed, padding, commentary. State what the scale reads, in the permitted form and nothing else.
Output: 110,lb
